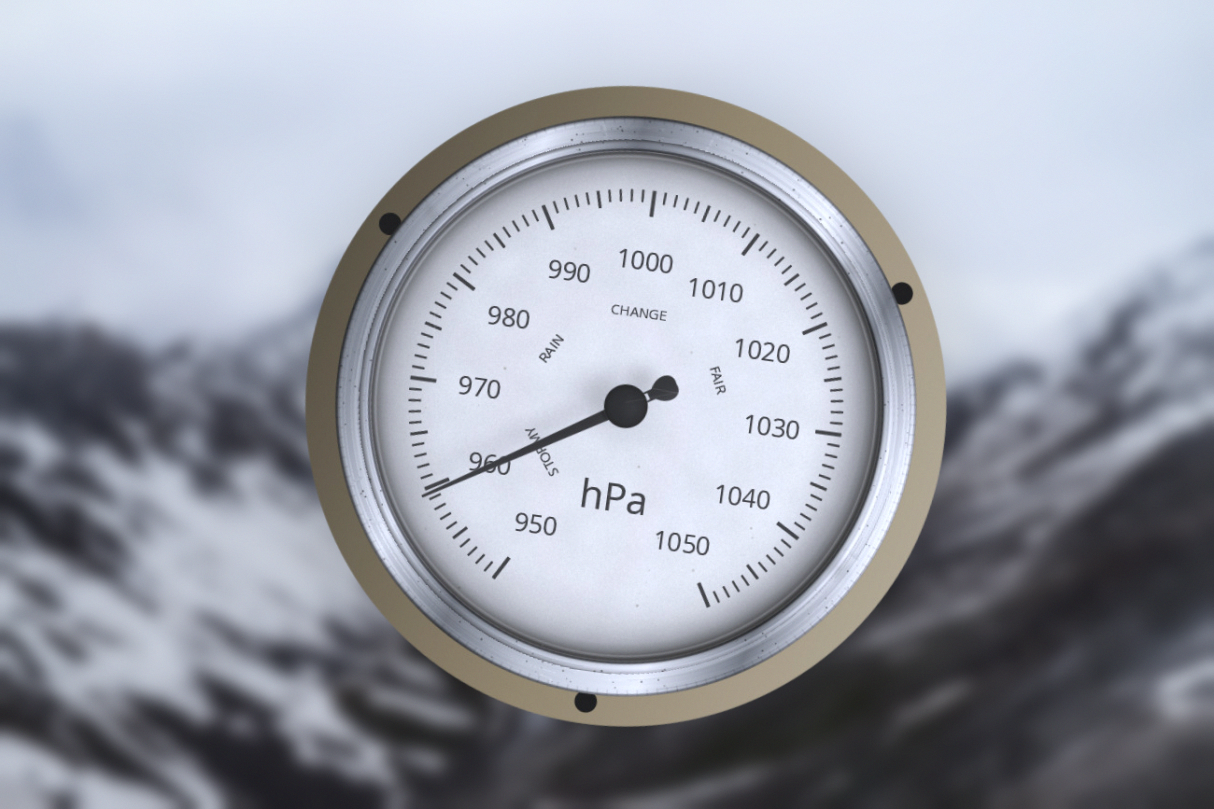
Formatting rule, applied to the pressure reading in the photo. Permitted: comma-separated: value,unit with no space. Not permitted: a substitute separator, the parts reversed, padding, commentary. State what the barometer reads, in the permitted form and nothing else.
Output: 959.5,hPa
